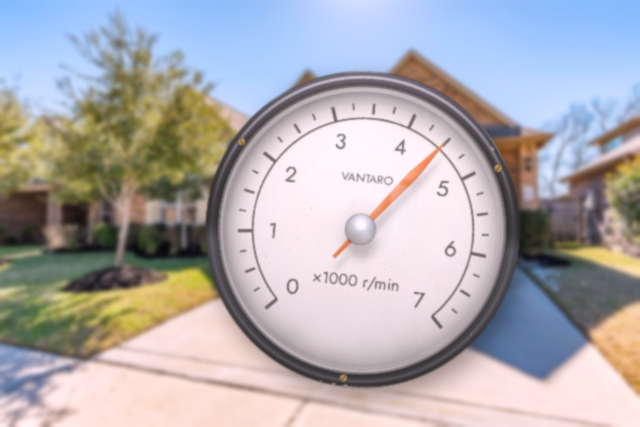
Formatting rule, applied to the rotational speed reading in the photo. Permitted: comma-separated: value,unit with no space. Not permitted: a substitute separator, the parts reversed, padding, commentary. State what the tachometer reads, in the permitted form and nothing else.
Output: 4500,rpm
